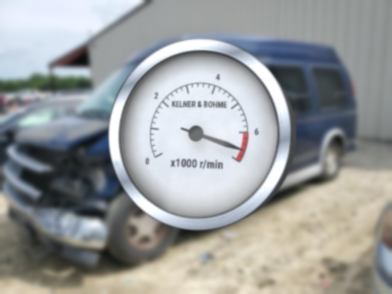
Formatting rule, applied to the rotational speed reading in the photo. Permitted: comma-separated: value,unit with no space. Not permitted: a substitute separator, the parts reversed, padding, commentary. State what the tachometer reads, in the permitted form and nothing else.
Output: 6600,rpm
